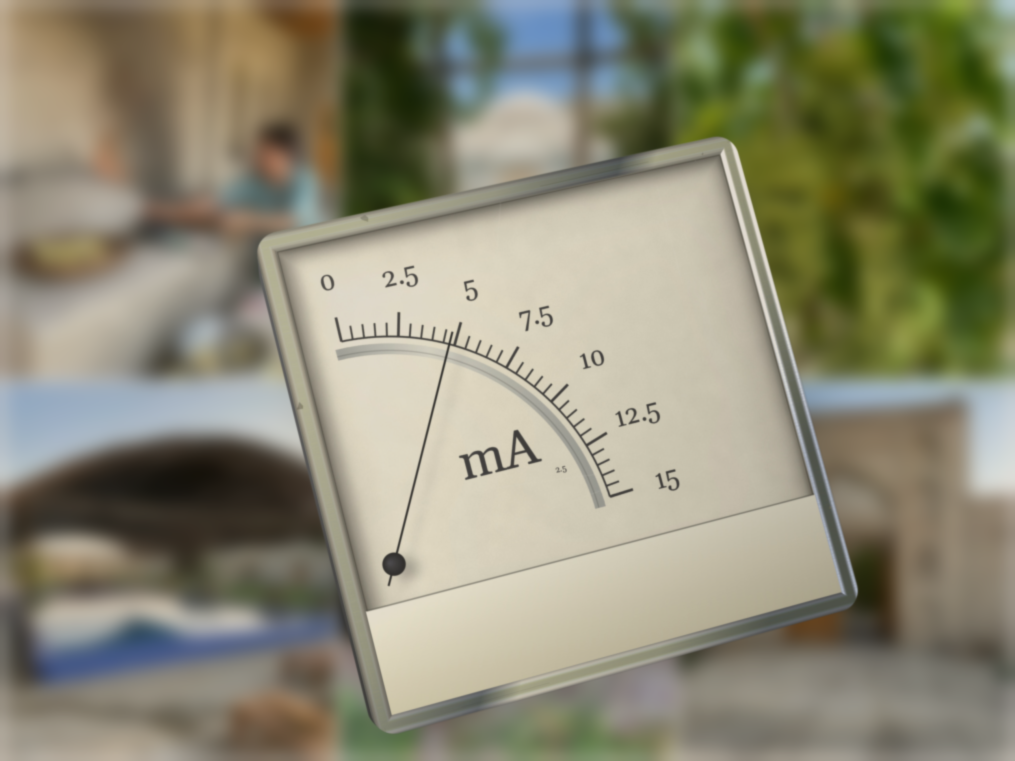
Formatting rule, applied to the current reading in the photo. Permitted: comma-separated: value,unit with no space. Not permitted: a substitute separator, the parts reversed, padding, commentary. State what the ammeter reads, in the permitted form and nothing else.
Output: 4.75,mA
